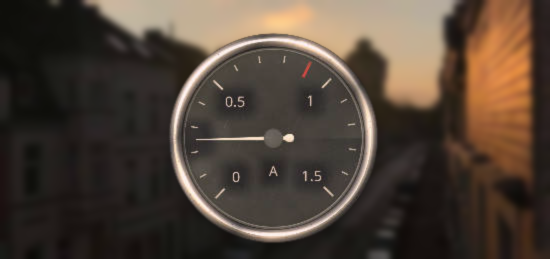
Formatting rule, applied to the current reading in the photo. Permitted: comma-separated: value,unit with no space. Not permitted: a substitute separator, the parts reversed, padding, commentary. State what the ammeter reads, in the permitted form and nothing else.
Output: 0.25,A
